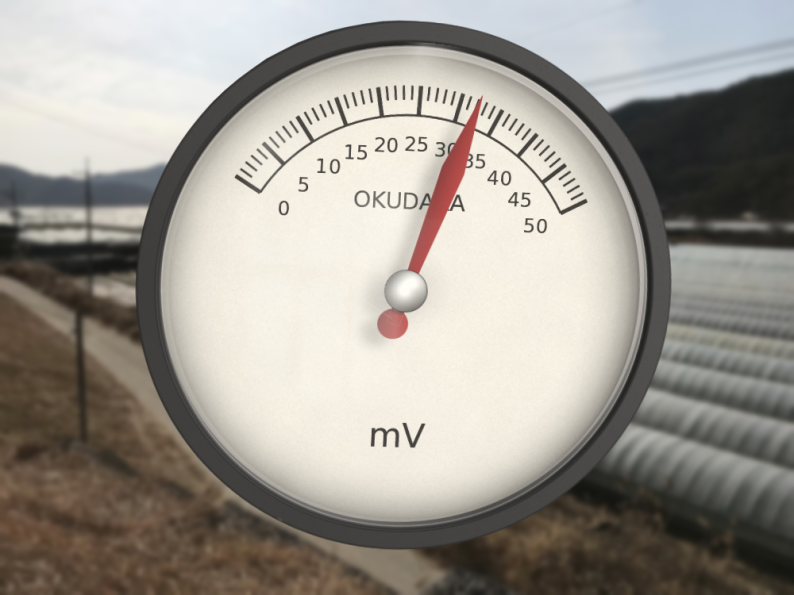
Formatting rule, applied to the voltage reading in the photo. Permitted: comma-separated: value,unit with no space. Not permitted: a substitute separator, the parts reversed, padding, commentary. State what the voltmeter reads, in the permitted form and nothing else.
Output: 32,mV
